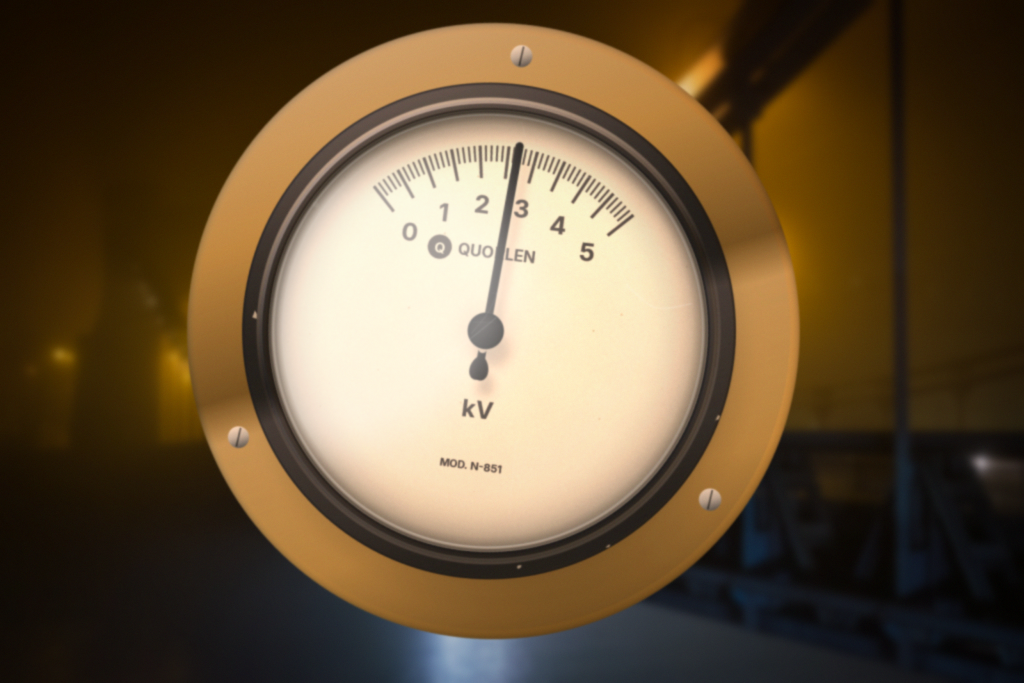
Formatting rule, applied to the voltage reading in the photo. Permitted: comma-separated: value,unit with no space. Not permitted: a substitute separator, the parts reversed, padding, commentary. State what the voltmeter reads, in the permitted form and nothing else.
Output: 2.7,kV
